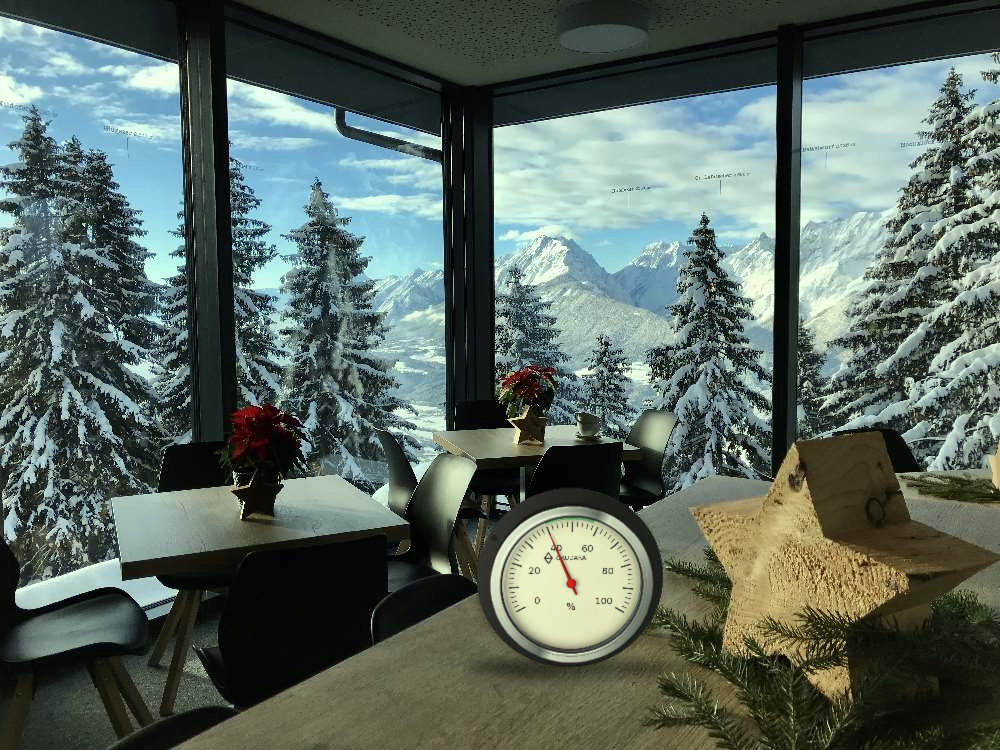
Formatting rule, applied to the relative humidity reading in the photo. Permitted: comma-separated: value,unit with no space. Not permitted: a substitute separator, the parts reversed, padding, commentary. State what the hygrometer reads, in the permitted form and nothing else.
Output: 40,%
